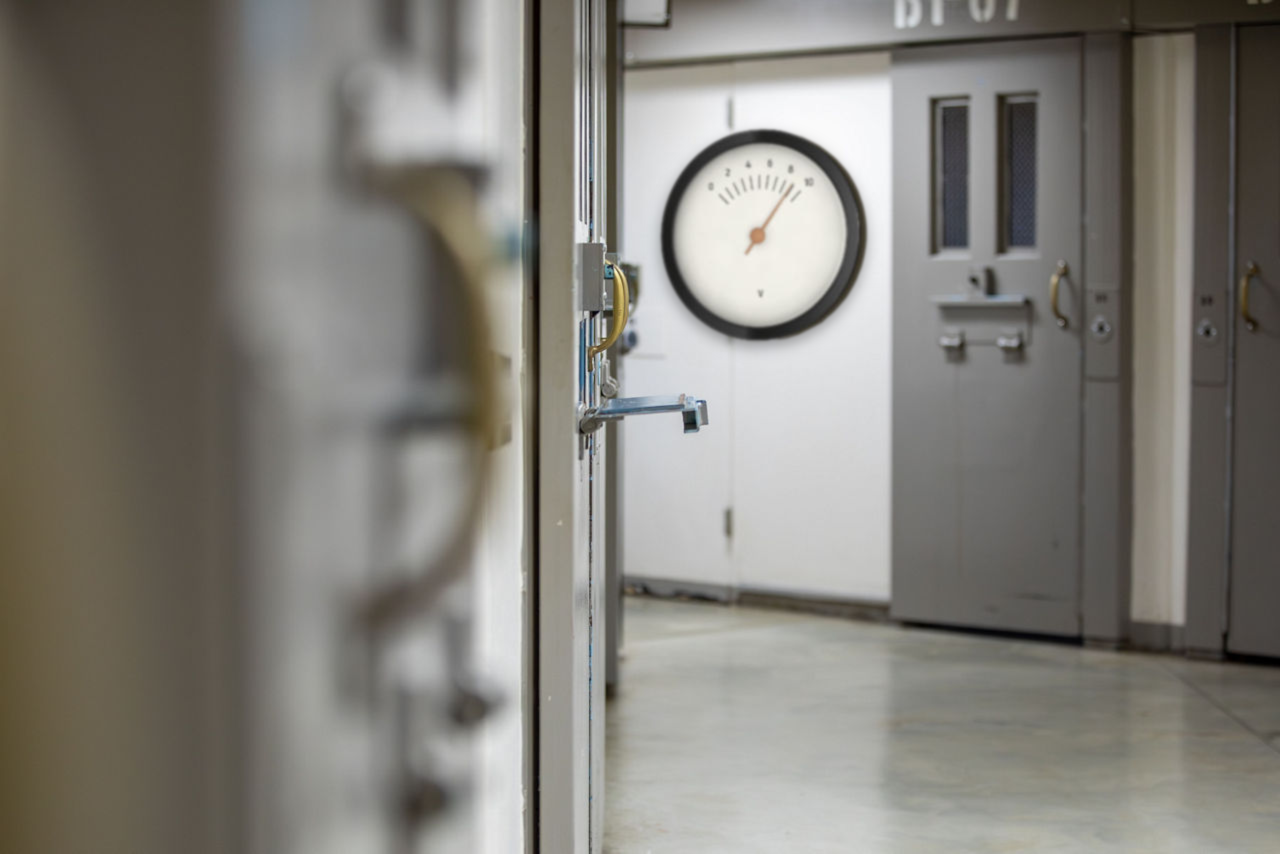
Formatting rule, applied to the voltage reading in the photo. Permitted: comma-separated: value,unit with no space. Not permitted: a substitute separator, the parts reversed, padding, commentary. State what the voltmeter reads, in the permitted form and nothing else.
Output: 9,V
